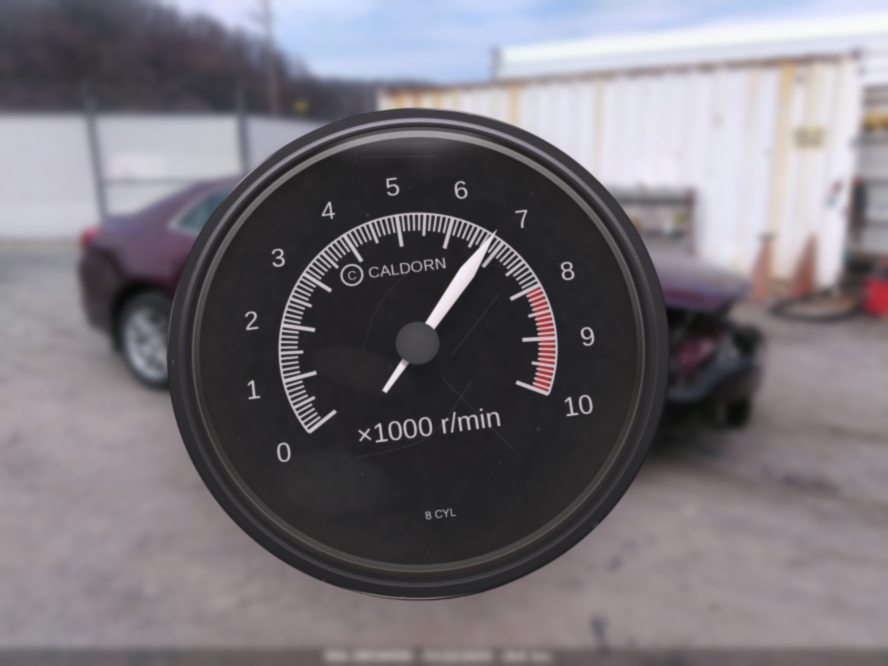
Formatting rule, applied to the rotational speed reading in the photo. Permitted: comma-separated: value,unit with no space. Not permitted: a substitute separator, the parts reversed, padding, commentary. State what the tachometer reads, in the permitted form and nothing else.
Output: 6800,rpm
